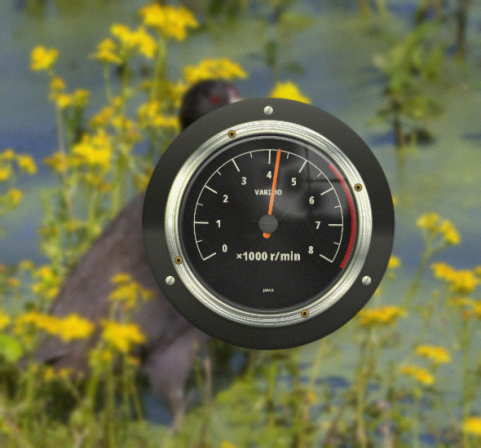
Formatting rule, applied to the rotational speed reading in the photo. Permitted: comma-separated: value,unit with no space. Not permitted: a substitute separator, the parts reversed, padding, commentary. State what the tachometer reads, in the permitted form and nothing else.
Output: 4250,rpm
